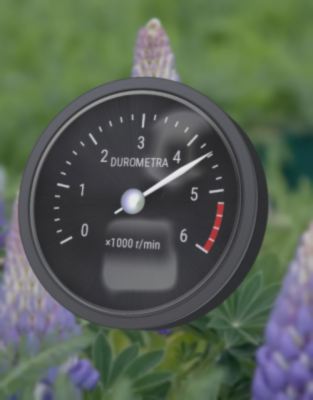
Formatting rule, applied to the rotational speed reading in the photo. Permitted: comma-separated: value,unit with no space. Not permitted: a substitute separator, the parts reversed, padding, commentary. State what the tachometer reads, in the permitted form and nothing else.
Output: 4400,rpm
